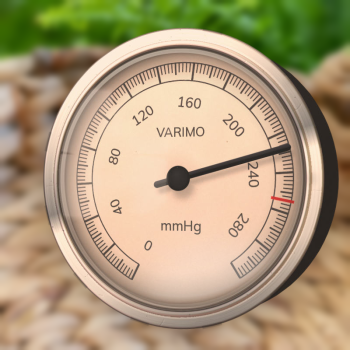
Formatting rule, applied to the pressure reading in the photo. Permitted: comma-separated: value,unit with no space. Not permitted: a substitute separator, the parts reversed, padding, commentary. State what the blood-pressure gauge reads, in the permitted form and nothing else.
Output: 228,mmHg
